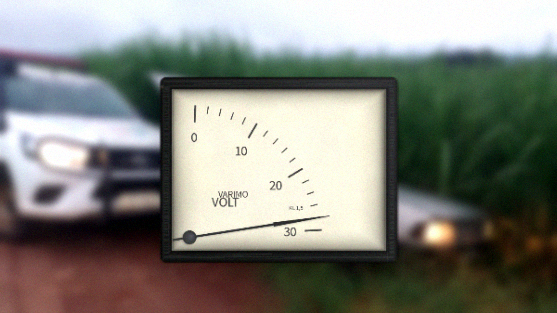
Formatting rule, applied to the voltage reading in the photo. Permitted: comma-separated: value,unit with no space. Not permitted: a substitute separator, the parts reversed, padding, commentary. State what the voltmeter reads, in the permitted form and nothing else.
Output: 28,V
